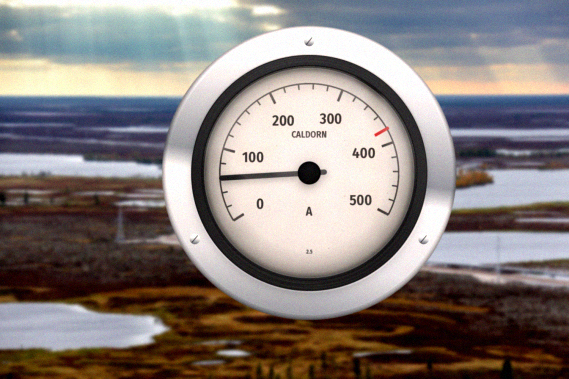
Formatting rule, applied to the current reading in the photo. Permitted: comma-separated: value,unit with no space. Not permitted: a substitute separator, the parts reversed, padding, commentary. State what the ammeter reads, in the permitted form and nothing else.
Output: 60,A
